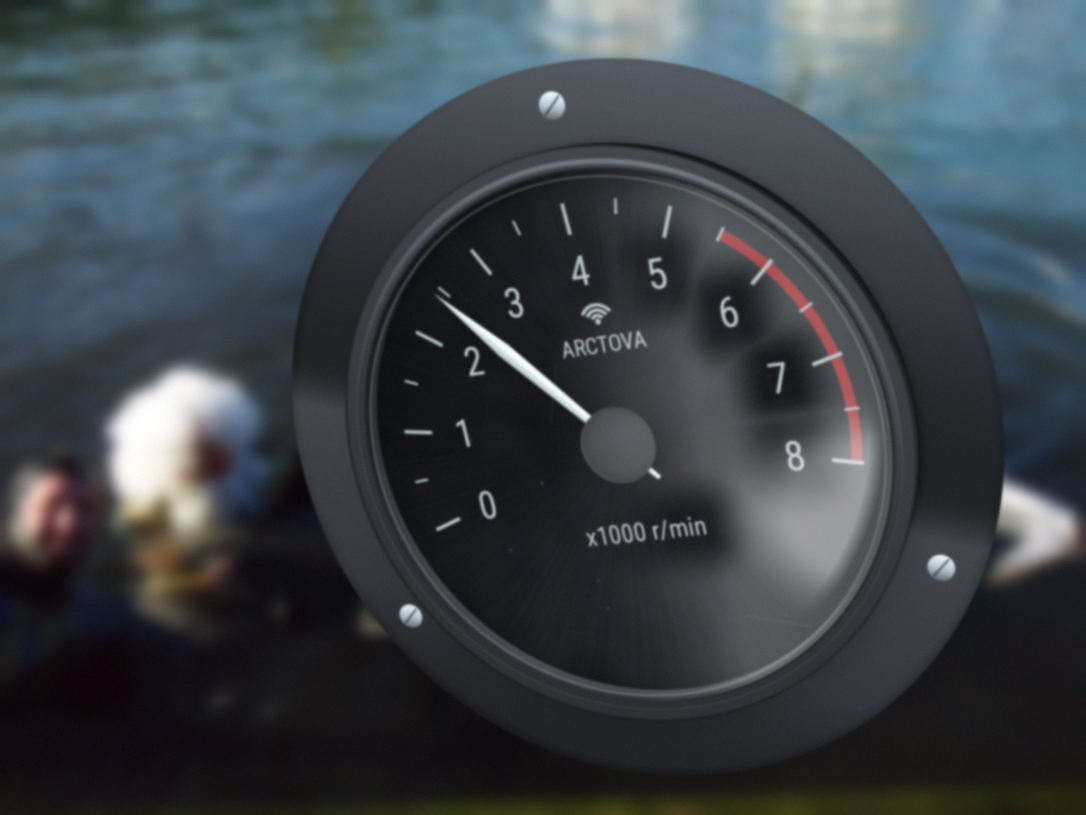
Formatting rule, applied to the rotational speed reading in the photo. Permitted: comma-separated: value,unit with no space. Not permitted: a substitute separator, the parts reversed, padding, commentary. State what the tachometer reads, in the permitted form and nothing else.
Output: 2500,rpm
